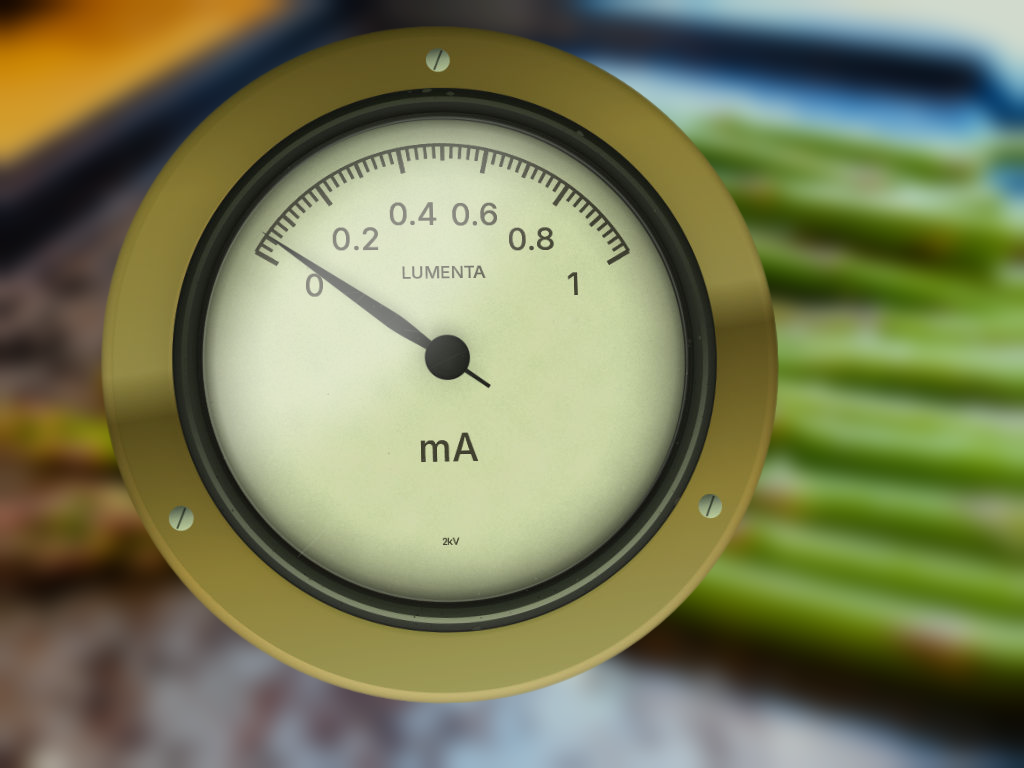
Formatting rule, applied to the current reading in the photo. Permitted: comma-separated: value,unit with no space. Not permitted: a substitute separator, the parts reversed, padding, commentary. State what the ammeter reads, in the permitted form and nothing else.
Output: 0.04,mA
